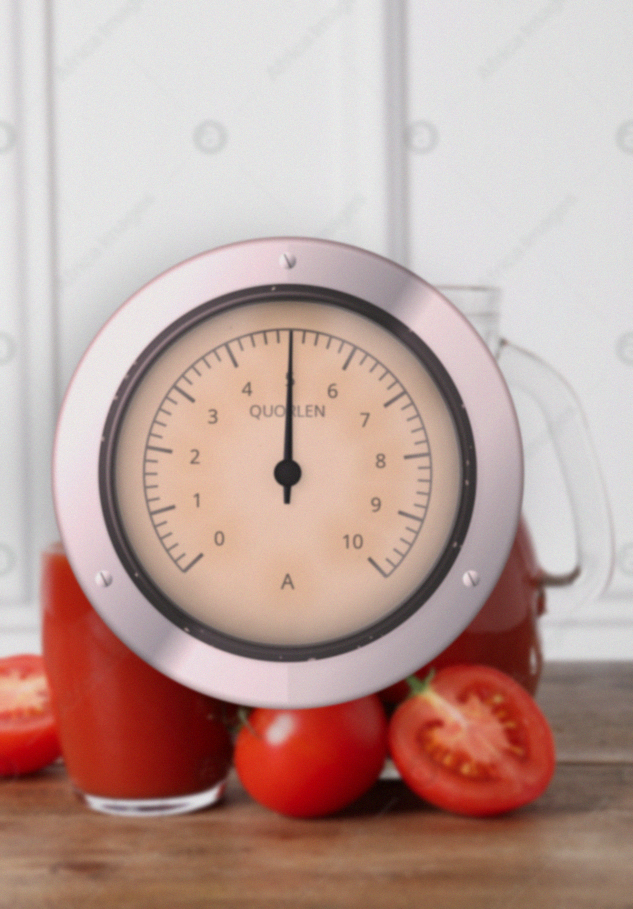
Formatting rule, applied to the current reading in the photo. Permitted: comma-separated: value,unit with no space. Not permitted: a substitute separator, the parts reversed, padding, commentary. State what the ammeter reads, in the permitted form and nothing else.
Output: 5,A
